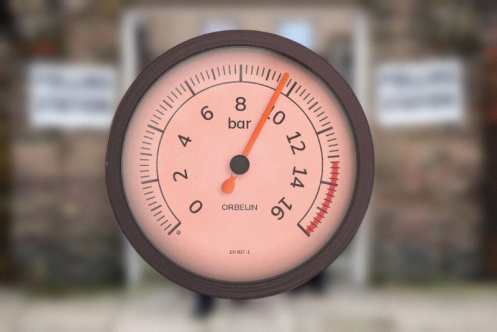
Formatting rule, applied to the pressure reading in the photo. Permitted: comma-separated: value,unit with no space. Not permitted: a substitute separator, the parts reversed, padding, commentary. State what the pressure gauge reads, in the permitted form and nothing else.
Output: 9.6,bar
